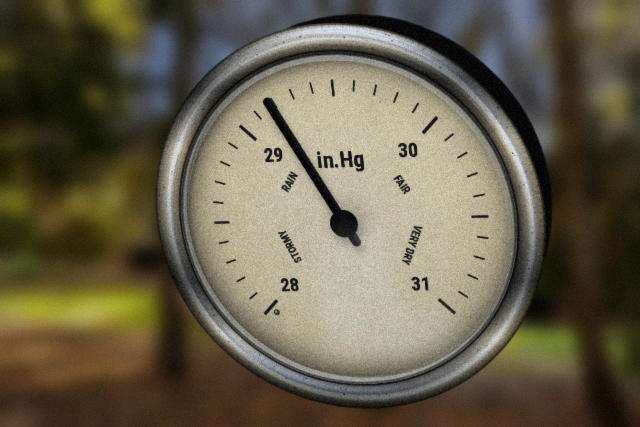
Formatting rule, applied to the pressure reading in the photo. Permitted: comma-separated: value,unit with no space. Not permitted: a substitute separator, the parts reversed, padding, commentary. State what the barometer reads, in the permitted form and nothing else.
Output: 29.2,inHg
